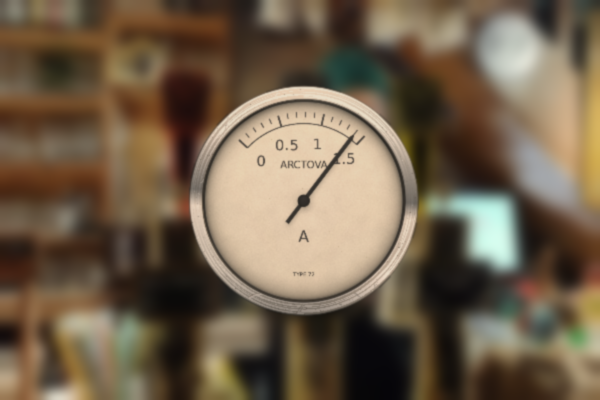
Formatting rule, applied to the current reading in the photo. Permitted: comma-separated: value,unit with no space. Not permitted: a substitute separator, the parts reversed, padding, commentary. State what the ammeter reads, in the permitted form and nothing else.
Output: 1.4,A
